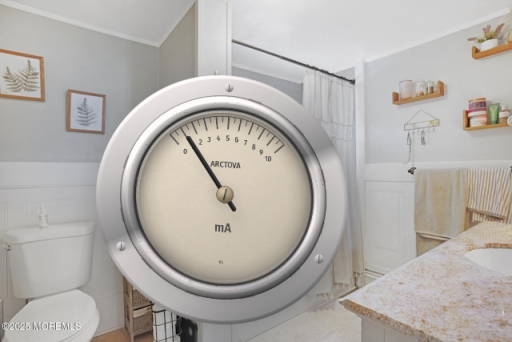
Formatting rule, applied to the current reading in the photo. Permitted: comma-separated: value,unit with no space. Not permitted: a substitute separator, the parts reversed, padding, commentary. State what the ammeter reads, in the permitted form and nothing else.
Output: 1,mA
